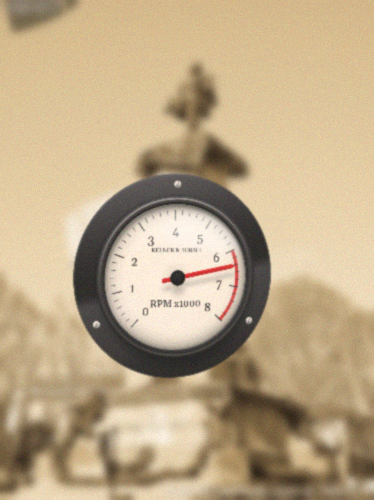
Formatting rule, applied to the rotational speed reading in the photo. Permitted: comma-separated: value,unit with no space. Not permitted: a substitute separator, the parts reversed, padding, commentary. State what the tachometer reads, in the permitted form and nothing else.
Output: 6400,rpm
